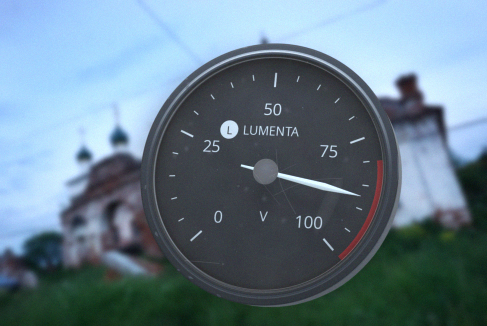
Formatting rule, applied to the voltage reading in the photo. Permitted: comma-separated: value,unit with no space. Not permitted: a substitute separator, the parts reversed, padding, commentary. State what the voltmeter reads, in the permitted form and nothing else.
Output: 87.5,V
